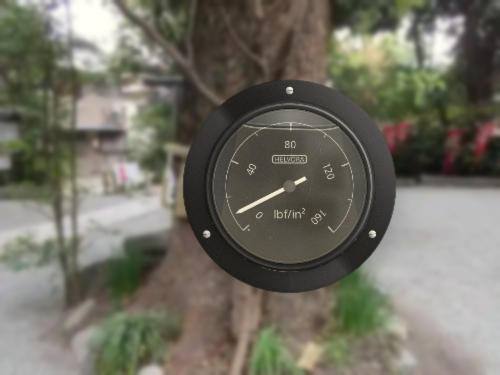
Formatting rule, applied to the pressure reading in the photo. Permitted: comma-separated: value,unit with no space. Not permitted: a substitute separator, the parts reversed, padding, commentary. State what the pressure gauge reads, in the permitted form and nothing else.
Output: 10,psi
